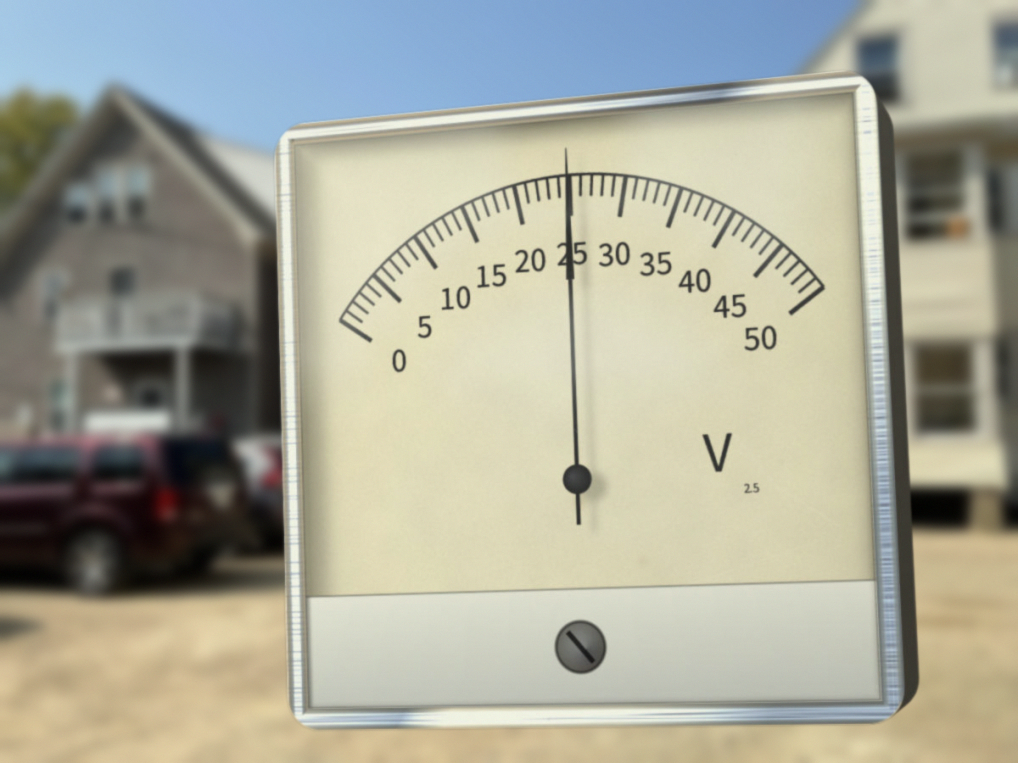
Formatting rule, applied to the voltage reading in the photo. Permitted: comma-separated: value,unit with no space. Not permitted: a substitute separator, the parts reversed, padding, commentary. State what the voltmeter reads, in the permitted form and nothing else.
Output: 25,V
